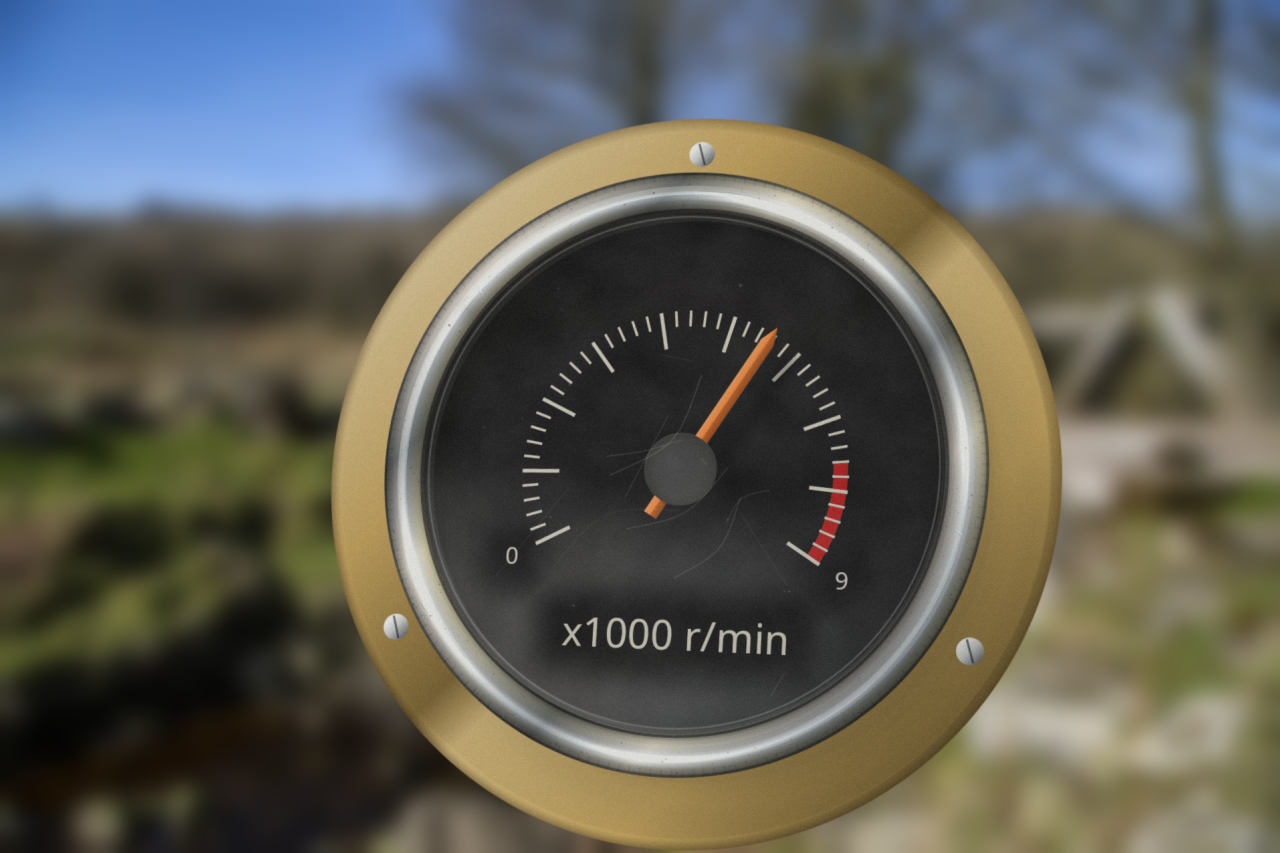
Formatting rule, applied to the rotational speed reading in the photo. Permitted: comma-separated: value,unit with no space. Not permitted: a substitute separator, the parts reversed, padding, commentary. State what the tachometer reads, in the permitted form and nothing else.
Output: 5600,rpm
